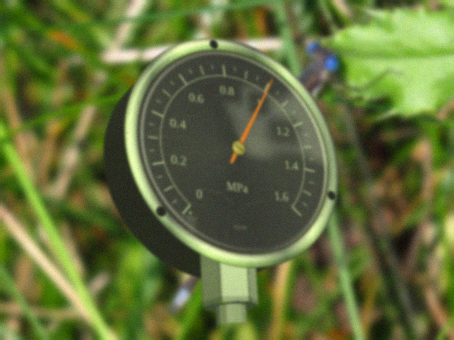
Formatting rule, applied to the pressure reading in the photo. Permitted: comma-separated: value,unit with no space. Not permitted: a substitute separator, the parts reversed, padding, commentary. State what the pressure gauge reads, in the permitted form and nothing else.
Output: 1,MPa
